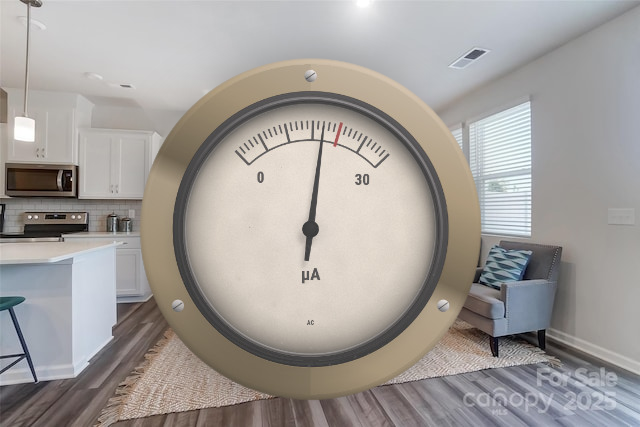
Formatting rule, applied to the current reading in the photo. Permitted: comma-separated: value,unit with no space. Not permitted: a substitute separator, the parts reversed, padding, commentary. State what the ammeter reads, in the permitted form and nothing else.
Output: 17,µA
